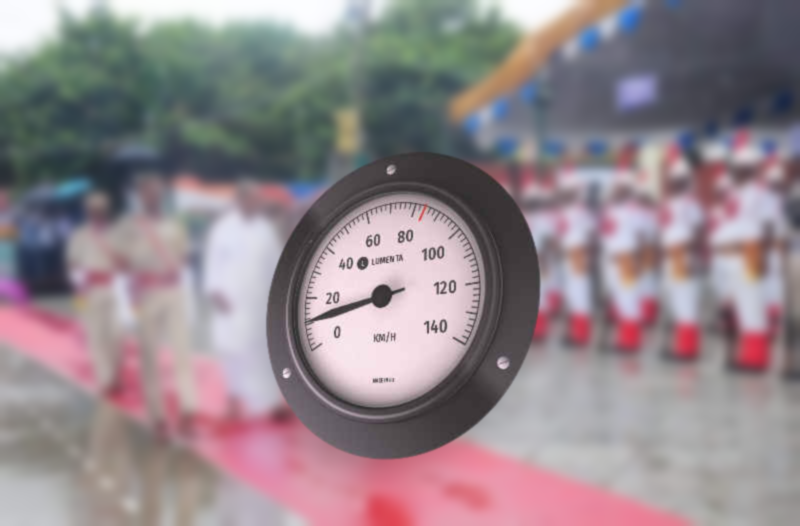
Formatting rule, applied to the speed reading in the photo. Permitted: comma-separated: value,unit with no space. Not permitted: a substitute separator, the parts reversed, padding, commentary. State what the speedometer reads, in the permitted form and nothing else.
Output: 10,km/h
